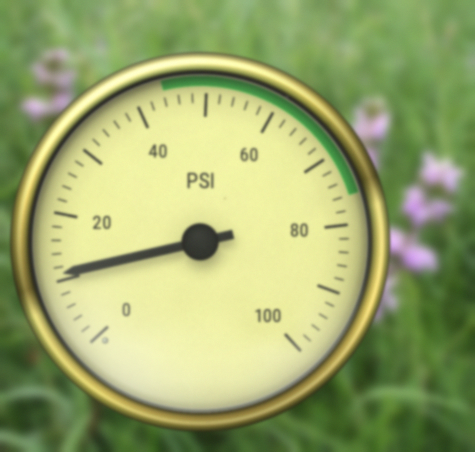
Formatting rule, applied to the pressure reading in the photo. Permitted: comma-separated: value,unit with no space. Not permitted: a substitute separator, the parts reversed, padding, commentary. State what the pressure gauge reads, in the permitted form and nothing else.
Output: 11,psi
